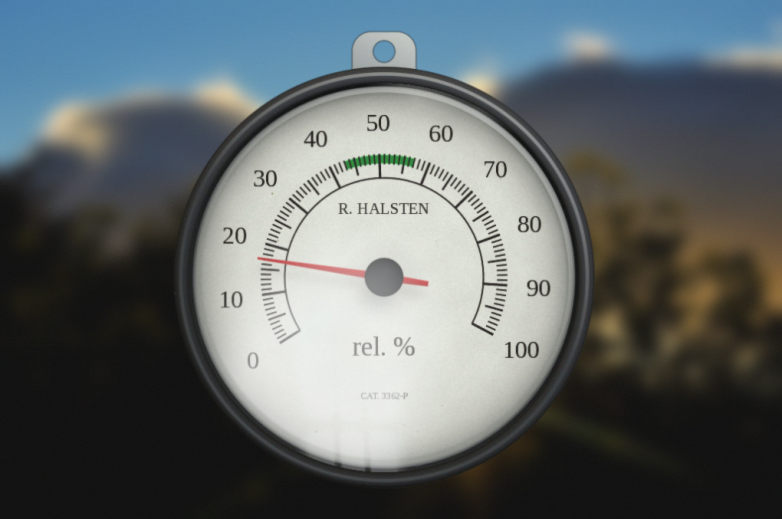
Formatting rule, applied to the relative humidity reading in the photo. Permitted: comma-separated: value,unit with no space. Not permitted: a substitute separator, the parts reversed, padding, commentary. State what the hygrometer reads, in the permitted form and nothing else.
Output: 17,%
